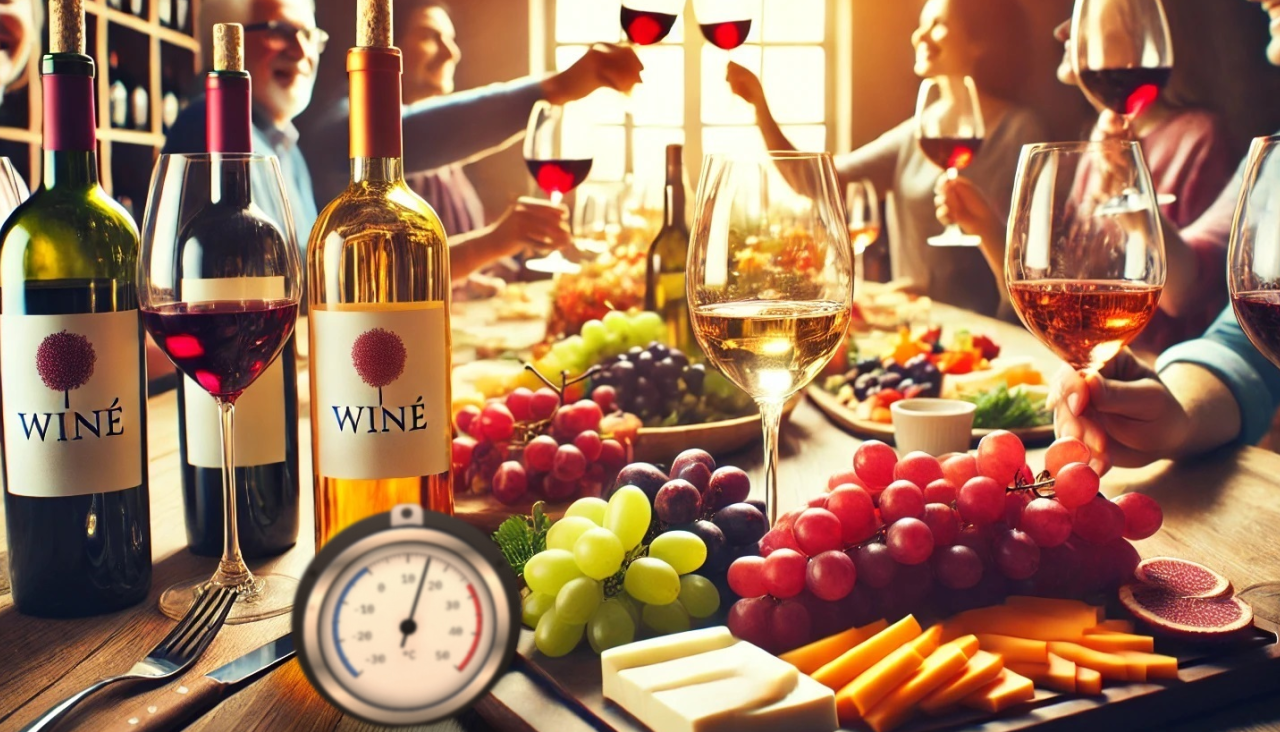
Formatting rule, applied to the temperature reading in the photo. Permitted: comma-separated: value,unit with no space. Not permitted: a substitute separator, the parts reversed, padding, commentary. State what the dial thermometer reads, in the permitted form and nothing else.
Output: 15,°C
